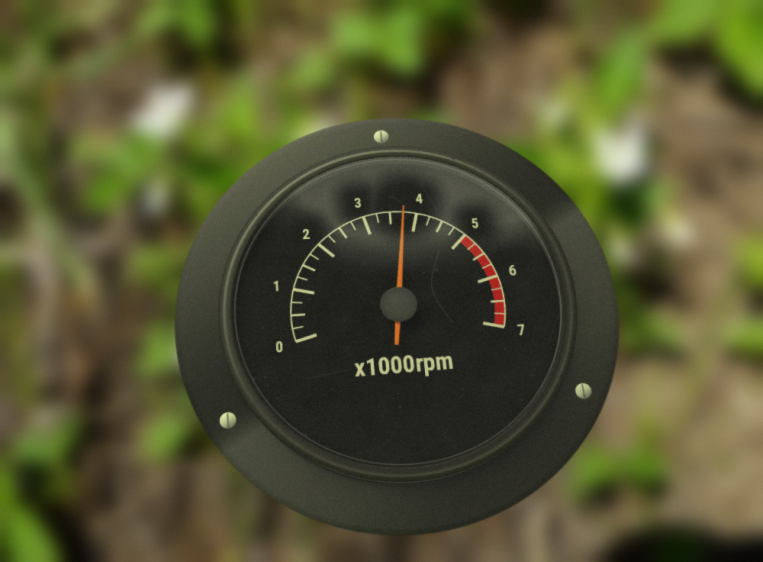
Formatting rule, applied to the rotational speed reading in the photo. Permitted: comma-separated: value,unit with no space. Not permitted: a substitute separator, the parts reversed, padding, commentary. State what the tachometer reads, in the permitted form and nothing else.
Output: 3750,rpm
